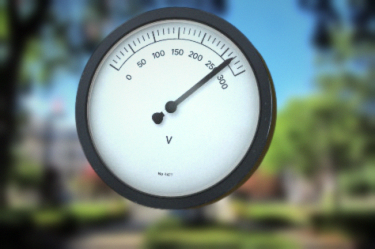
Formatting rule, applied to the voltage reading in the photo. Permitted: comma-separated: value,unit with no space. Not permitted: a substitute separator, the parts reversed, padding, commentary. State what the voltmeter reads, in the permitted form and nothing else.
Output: 270,V
